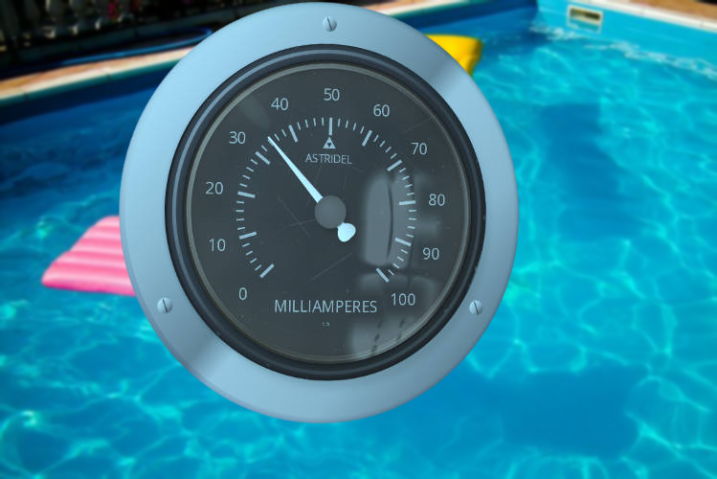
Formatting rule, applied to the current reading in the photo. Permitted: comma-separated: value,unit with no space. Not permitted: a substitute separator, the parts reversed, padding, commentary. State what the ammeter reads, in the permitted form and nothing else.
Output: 34,mA
